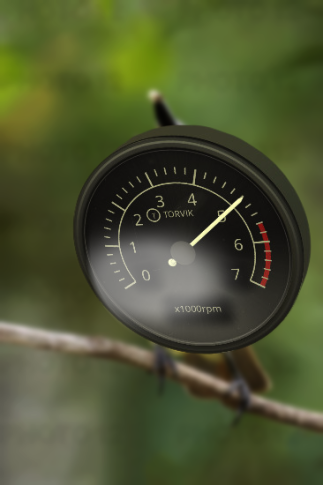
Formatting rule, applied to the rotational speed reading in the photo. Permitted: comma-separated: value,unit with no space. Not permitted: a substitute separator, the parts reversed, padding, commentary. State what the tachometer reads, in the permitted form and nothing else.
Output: 5000,rpm
